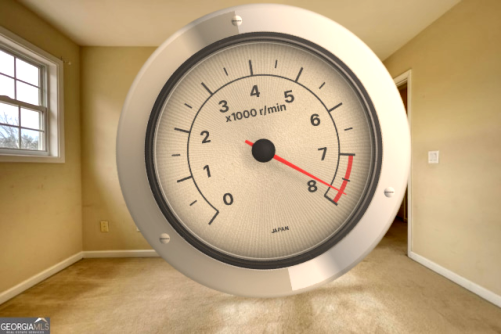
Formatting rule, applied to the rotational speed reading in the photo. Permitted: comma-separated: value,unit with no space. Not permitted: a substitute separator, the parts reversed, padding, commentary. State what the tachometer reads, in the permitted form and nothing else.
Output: 7750,rpm
